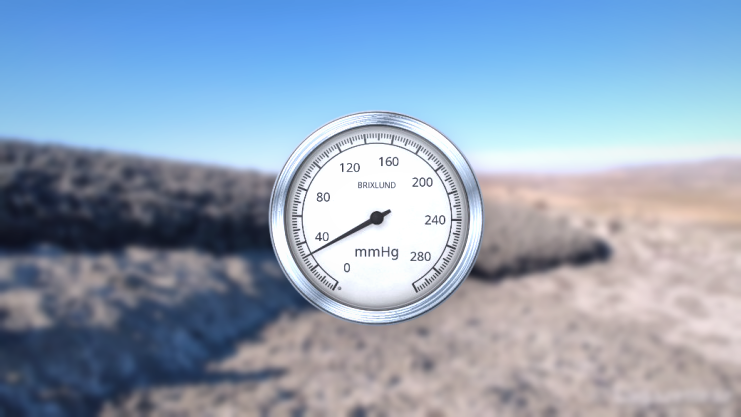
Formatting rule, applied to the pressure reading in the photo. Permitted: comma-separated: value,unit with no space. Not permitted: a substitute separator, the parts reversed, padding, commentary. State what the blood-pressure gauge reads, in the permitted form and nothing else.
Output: 30,mmHg
